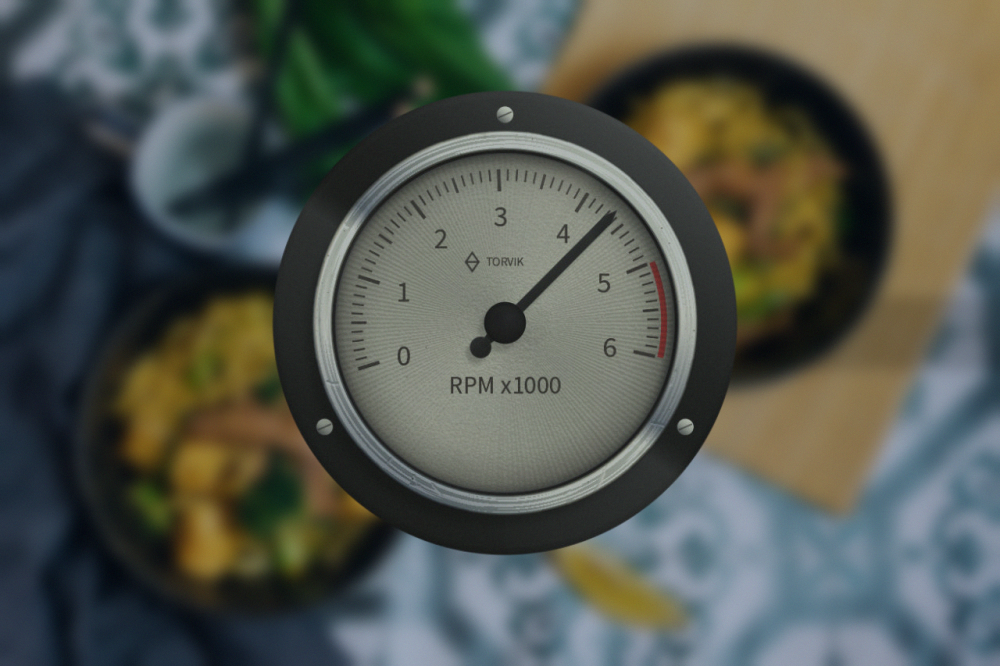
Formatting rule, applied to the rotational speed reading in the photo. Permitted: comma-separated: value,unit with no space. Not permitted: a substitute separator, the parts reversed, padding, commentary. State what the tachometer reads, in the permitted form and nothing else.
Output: 4350,rpm
